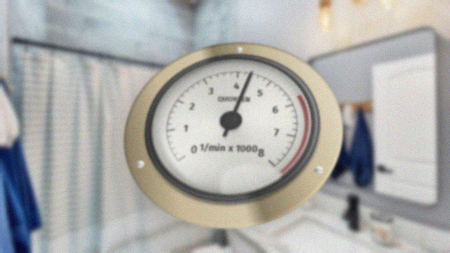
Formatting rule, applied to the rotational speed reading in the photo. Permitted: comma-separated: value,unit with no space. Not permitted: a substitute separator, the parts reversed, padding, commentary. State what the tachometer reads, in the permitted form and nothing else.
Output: 4400,rpm
